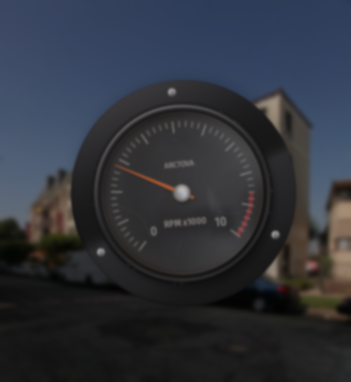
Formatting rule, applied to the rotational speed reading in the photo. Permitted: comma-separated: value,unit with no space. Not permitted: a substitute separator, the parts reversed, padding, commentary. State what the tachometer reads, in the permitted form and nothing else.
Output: 2800,rpm
